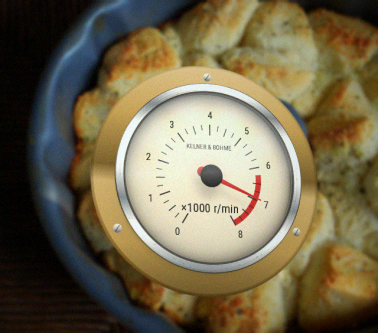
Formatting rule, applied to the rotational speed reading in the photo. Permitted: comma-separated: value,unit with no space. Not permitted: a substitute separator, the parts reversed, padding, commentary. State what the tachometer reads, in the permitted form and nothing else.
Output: 7000,rpm
